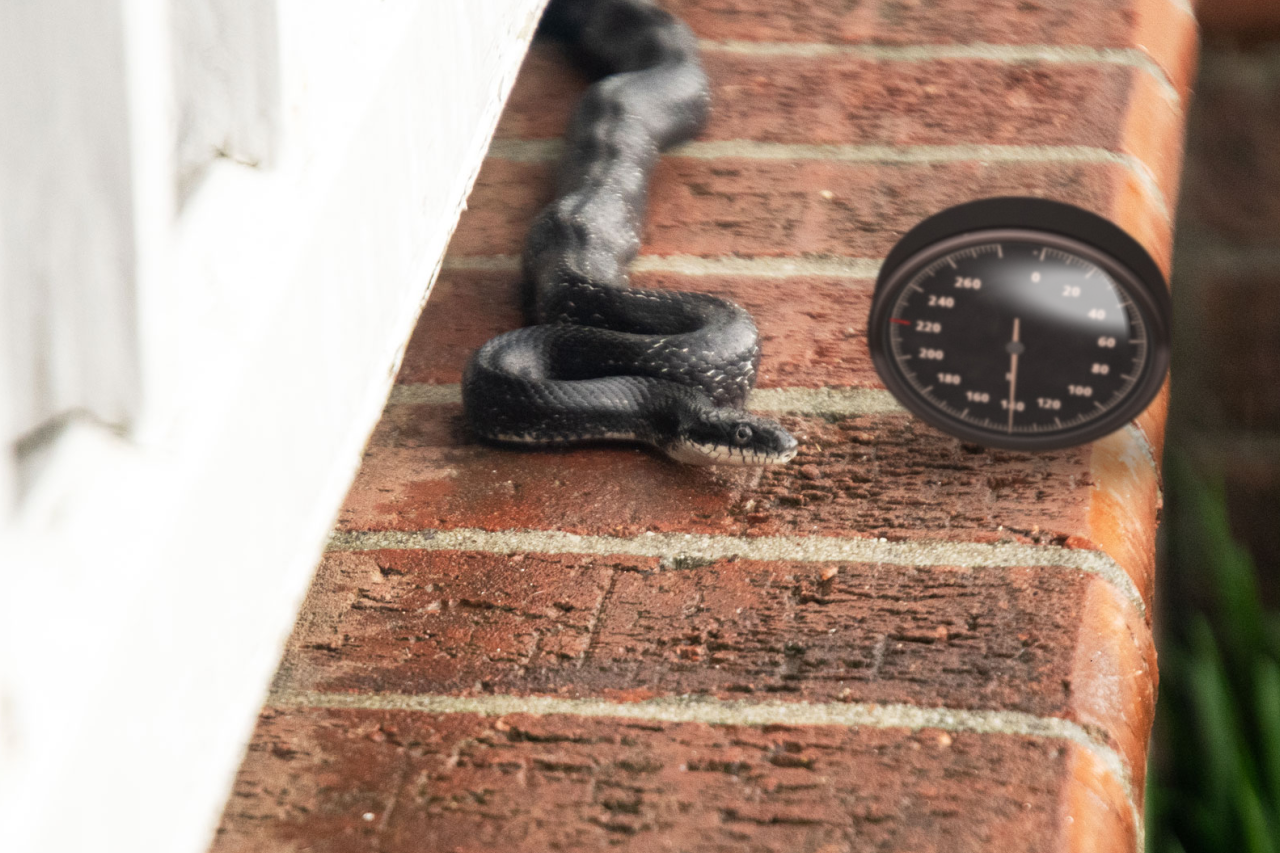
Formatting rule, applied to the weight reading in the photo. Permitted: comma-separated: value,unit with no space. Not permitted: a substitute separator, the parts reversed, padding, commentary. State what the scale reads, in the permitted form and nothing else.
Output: 140,lb
